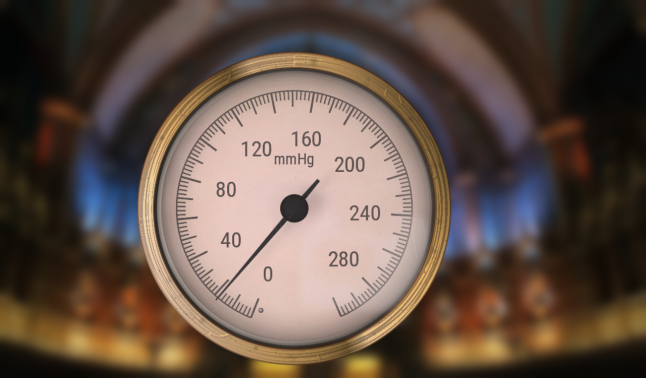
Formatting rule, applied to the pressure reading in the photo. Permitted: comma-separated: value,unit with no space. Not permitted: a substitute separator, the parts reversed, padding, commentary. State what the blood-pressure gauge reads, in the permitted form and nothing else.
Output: 18,mmHg
